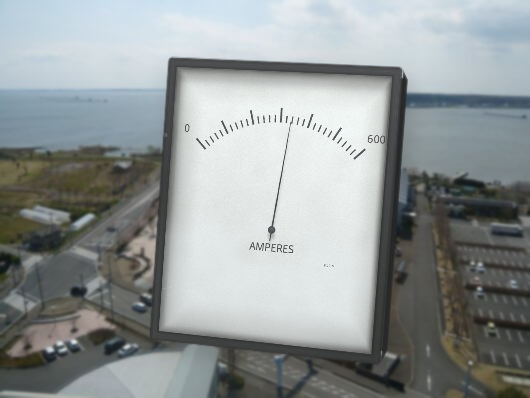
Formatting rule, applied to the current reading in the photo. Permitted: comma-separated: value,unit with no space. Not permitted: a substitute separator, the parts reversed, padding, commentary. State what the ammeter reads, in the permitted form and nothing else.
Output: 340,A
